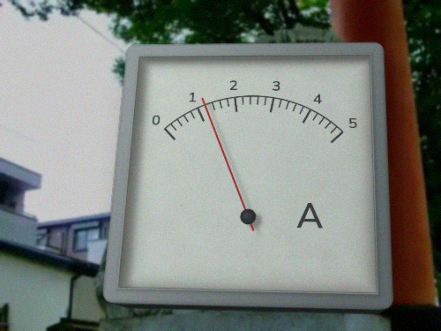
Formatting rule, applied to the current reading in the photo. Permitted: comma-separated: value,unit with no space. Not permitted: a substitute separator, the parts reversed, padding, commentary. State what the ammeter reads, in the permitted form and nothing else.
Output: 1.2,A
